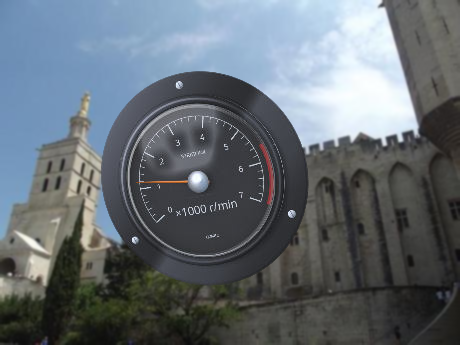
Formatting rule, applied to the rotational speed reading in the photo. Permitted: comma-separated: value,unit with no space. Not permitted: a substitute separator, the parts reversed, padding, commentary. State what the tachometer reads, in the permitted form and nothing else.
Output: 1200,rpm
